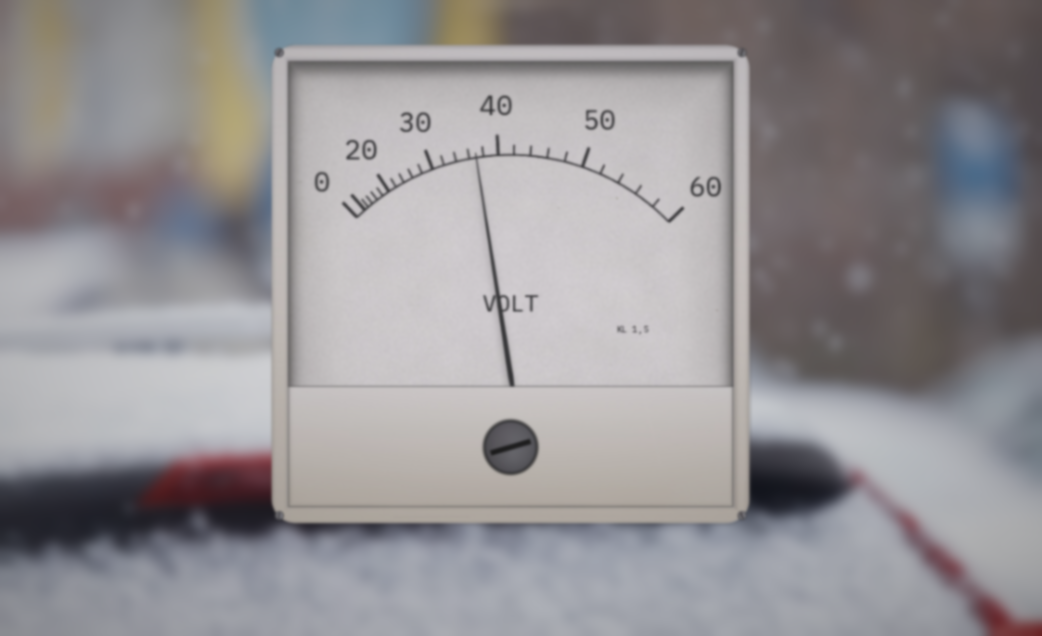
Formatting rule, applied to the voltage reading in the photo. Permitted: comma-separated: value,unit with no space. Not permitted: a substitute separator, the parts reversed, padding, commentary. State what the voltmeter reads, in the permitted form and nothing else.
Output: 37,V
